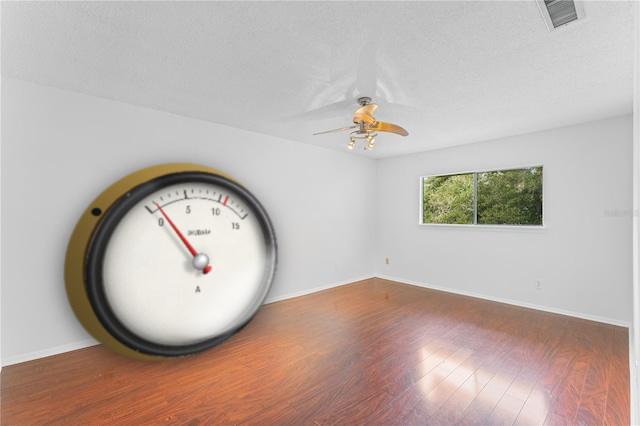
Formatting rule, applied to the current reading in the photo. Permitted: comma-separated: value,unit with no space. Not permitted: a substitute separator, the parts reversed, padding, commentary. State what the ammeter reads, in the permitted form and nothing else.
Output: 1,A
